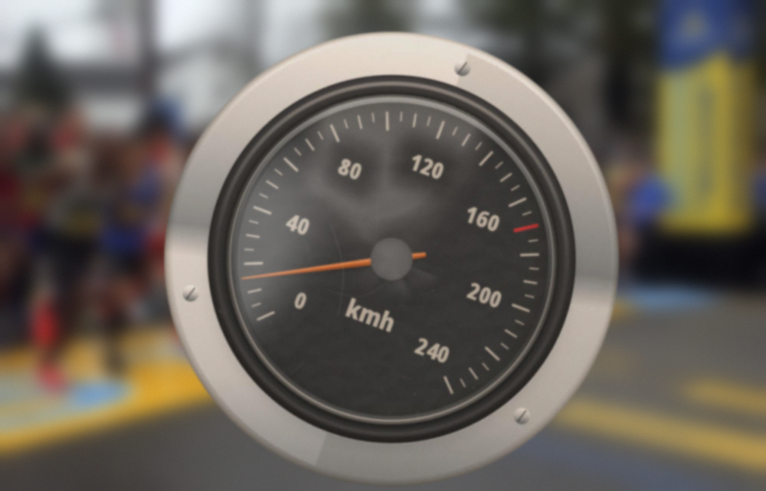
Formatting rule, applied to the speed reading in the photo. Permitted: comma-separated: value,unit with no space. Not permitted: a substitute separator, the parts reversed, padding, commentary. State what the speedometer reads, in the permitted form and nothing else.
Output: 15,km/h
